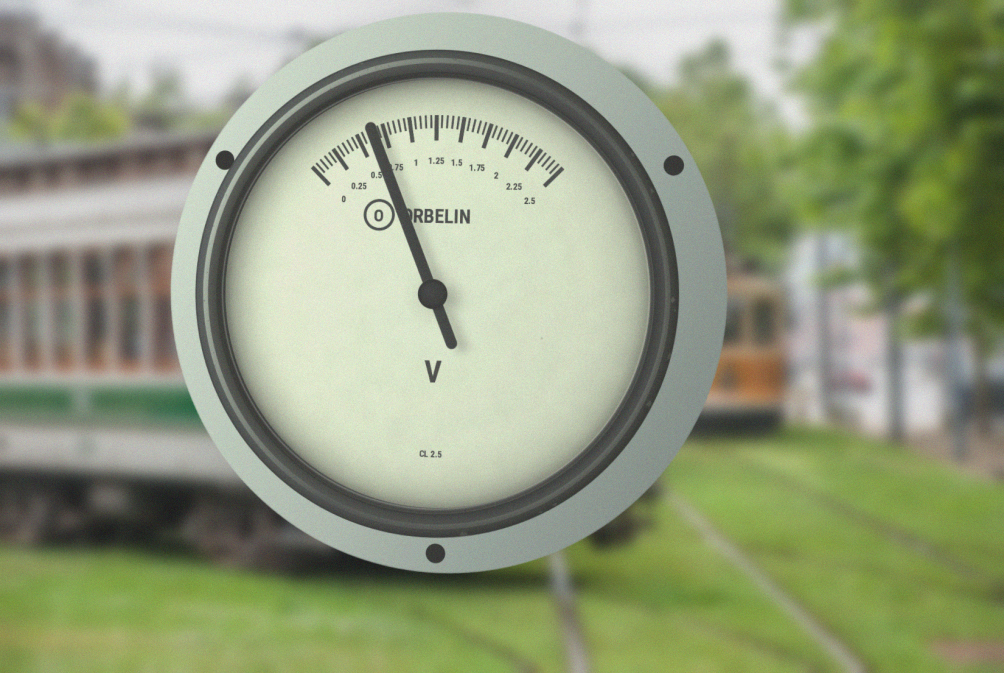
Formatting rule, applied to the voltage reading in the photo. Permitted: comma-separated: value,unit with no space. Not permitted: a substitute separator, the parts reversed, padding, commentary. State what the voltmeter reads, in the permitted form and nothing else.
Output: 0.65,V
